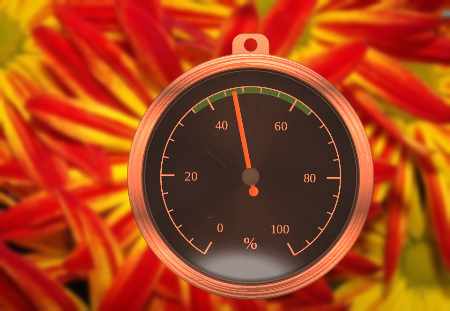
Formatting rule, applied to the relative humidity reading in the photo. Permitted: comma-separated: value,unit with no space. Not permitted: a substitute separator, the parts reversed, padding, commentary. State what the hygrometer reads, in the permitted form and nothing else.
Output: 46,%
